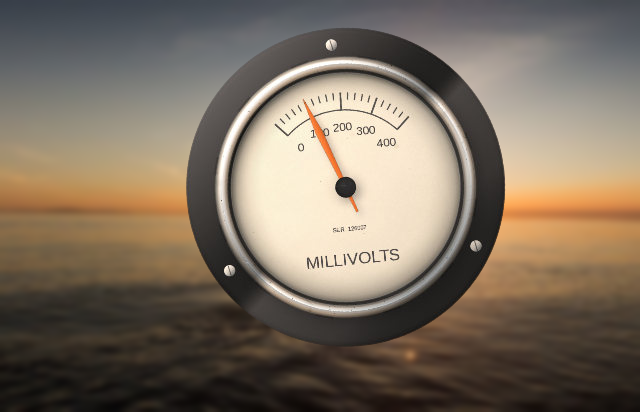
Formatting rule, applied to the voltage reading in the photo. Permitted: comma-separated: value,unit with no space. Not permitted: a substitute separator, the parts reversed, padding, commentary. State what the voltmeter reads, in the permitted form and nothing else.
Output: 100,mV
